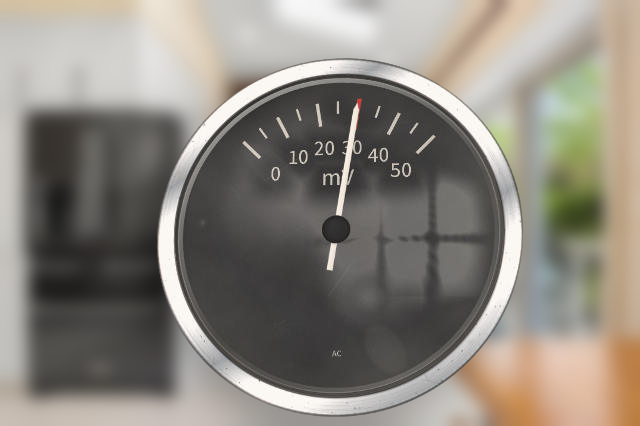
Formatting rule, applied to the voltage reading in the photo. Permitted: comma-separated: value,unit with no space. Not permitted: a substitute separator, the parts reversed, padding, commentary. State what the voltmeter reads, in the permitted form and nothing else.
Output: 30,mV
